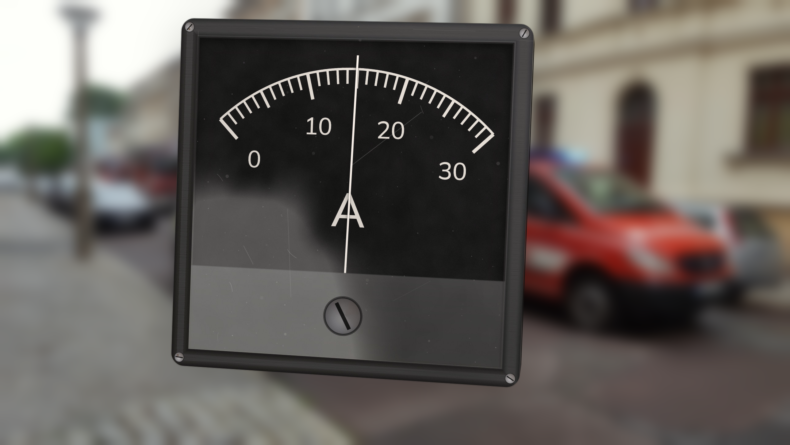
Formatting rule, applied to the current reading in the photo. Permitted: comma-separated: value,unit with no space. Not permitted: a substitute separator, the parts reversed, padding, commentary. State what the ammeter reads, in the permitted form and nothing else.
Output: 15,A
